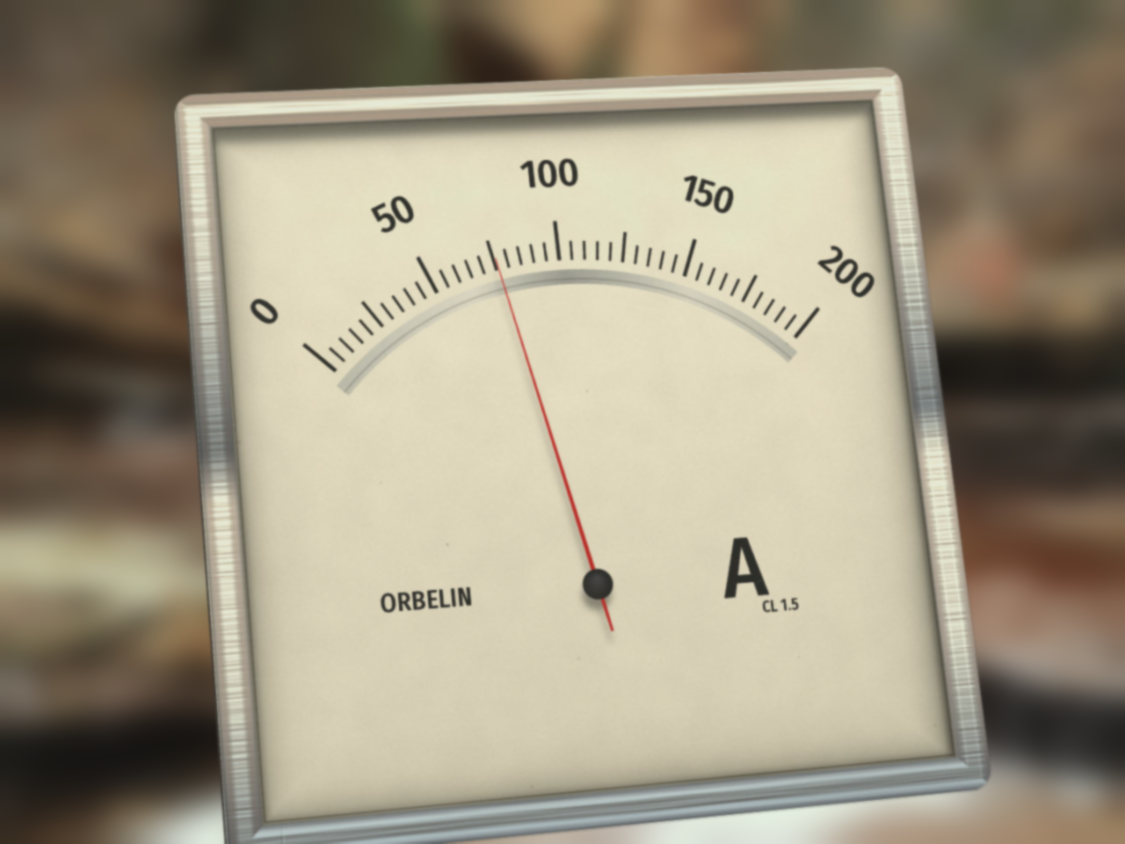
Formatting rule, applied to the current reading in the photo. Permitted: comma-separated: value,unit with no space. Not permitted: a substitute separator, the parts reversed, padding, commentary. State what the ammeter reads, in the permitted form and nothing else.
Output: 75,A
